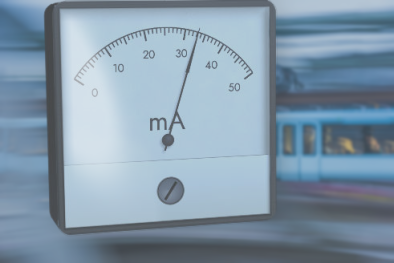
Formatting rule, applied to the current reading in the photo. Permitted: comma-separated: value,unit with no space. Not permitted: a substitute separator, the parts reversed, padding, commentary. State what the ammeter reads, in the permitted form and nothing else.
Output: 33,mA
